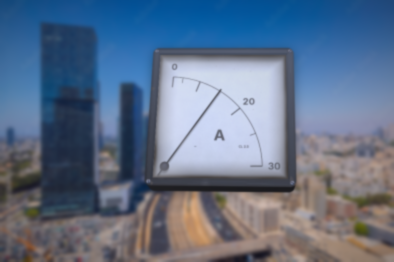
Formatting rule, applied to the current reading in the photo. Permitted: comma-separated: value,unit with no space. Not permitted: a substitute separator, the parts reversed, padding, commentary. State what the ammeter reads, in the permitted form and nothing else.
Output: 15,A
